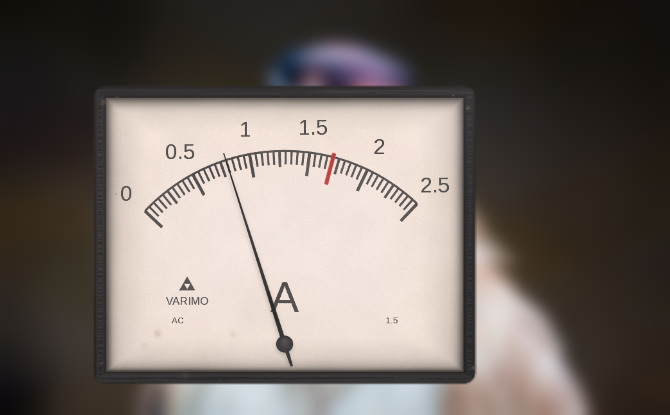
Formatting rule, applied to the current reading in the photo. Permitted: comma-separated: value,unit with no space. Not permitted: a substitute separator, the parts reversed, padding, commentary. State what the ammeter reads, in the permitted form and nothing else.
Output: 0.8,A
